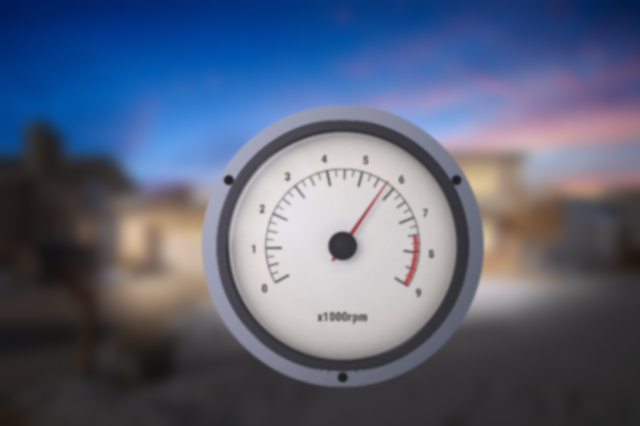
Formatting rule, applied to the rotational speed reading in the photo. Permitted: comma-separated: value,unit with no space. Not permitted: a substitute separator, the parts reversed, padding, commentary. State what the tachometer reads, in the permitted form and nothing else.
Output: 5750,rpm
